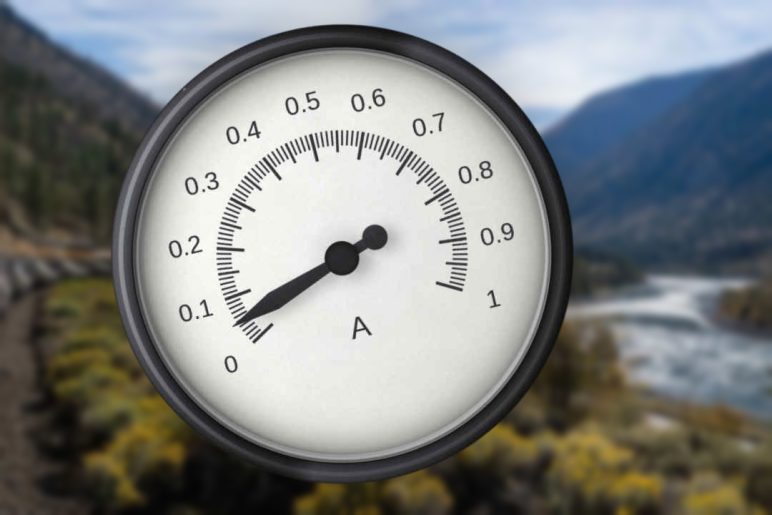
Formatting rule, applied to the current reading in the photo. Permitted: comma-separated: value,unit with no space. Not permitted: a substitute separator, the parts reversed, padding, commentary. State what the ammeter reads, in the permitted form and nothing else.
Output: 0.05,A
